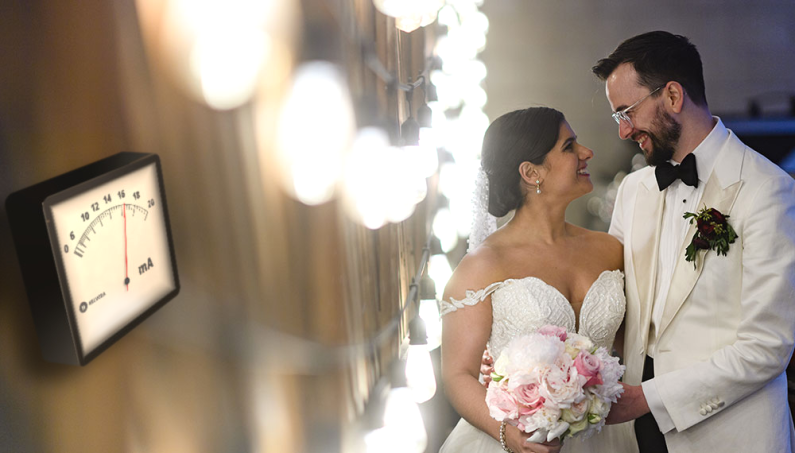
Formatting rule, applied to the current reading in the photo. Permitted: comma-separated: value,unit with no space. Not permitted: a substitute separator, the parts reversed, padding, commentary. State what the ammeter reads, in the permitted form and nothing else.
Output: 16,mA
